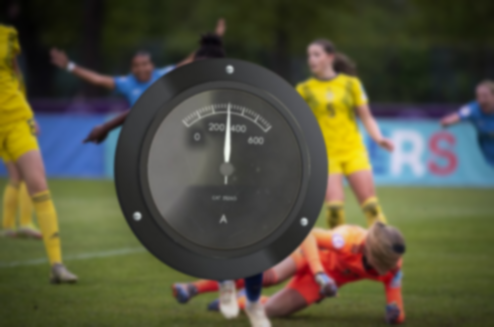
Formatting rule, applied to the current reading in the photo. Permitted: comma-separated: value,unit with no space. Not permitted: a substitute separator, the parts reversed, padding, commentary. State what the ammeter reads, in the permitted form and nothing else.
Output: 300,A
